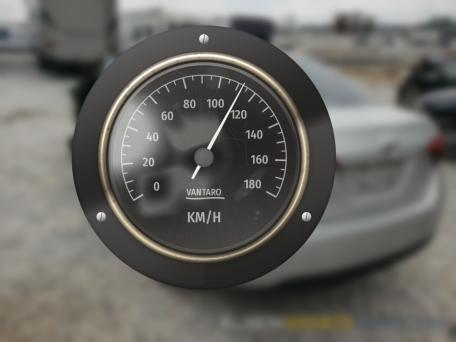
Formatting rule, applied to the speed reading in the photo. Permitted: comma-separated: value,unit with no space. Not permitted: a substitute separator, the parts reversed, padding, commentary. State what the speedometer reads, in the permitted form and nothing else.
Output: 112.5,km/h
